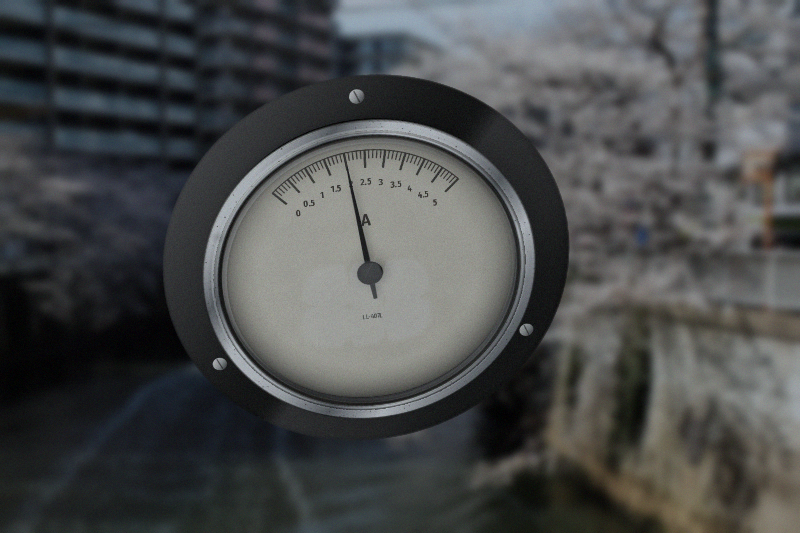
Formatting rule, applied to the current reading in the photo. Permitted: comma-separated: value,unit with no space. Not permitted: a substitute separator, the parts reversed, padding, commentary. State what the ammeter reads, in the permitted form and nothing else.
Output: 2,A
